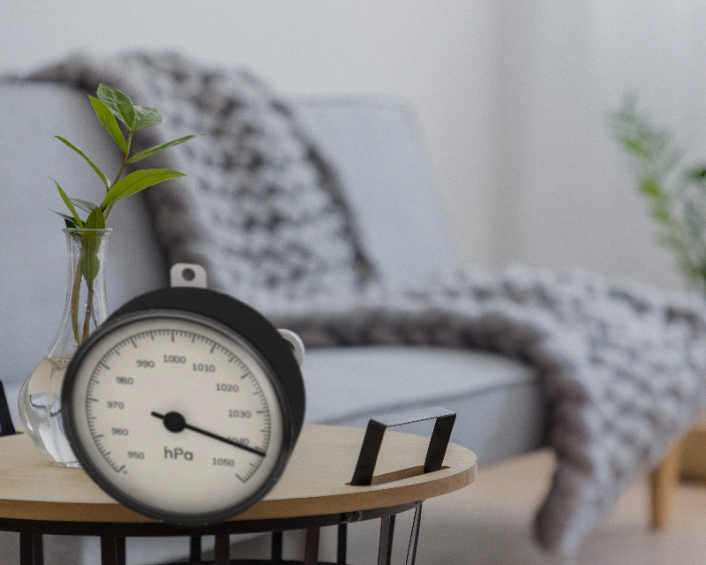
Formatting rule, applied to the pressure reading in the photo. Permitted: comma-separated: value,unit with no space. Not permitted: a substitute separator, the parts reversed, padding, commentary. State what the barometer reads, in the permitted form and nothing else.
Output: 1040,hPa
